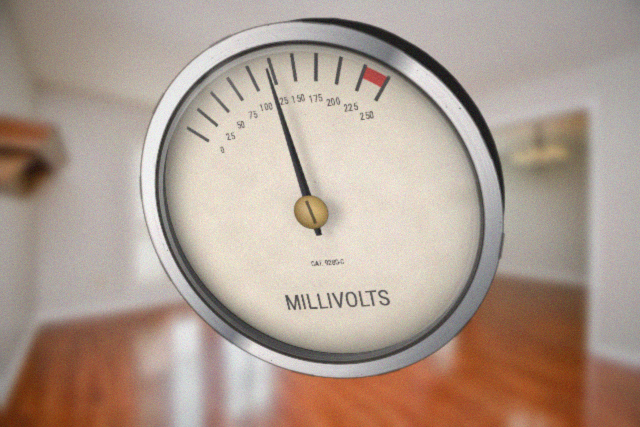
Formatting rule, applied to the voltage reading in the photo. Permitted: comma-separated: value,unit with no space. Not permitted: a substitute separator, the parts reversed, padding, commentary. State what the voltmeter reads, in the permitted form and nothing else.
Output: 125,mV
